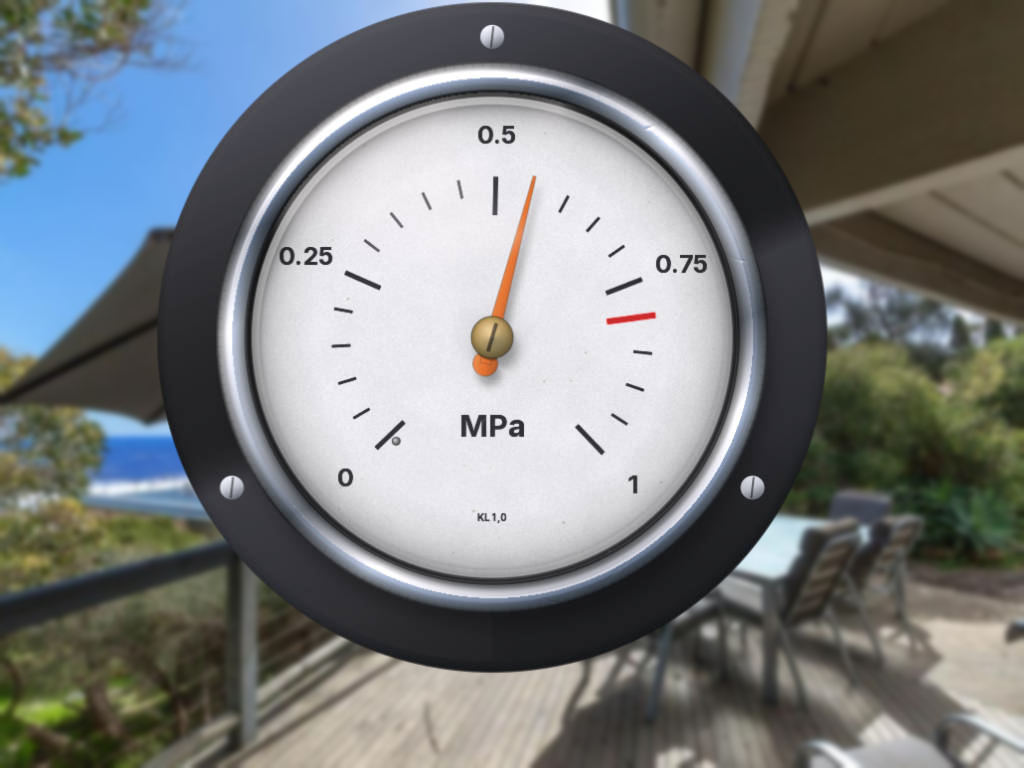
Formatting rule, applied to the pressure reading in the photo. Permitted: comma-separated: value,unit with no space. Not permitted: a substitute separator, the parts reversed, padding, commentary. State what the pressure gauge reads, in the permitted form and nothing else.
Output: 0.55,MPa
